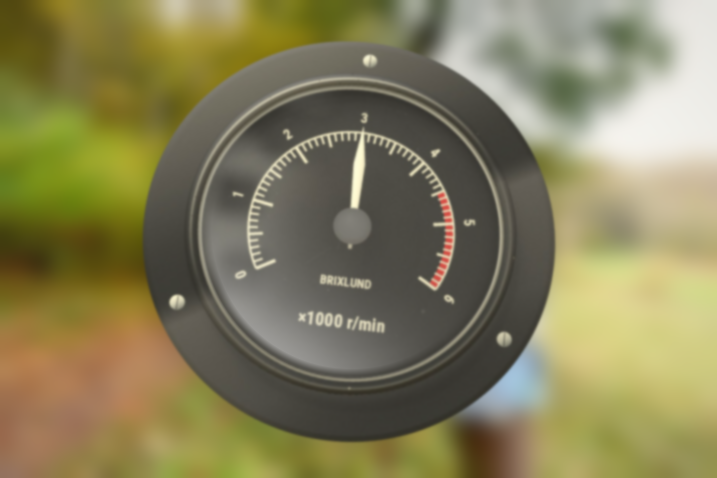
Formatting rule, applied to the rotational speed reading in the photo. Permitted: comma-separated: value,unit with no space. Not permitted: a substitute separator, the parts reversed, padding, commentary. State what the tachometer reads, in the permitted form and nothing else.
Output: 3000,rpm
